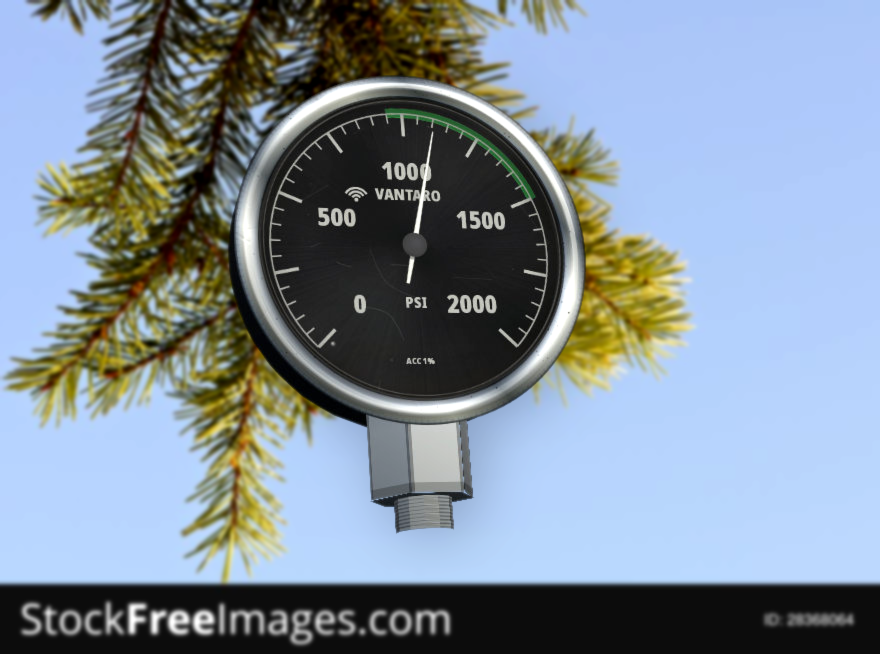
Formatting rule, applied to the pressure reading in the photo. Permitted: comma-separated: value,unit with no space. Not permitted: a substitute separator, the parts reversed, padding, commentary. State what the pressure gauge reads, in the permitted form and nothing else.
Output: 1100,psi
